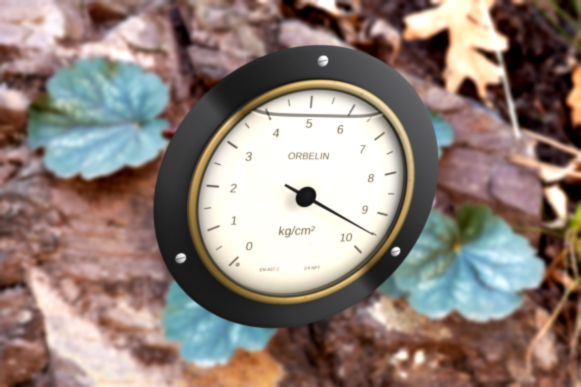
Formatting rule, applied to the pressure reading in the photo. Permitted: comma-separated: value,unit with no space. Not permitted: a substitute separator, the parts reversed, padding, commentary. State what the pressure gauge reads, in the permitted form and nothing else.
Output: 9.5,kg/cm²
